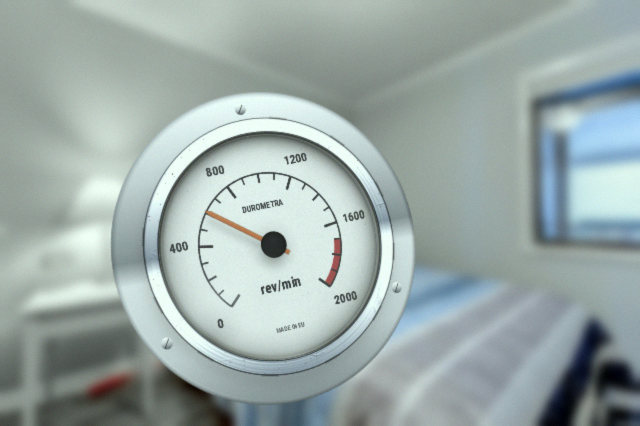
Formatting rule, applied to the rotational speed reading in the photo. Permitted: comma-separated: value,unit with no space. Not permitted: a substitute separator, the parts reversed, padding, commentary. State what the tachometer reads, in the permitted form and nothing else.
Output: 600,rpm
